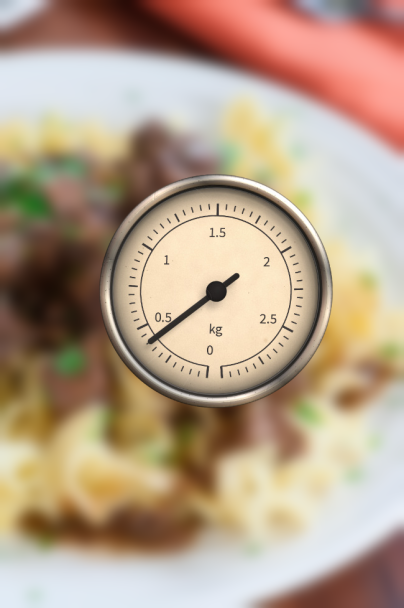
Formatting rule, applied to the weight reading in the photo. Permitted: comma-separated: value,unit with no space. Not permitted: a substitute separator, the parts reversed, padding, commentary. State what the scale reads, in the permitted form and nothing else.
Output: 0.4,kg
